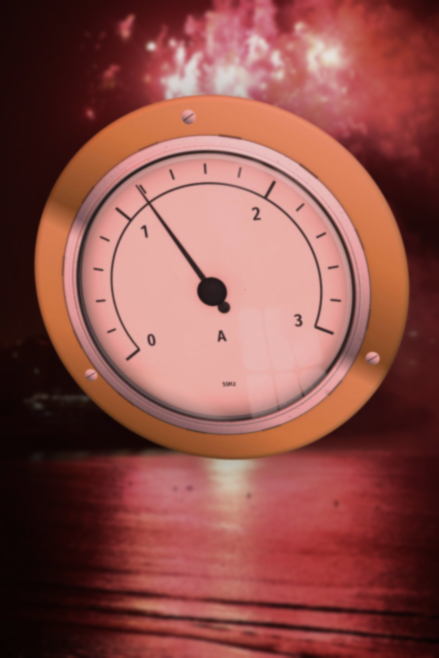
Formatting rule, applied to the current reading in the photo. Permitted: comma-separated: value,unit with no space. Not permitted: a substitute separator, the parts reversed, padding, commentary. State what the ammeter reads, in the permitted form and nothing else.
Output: 1.2,A
